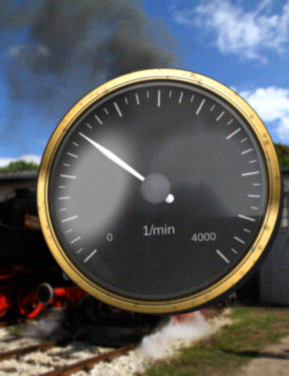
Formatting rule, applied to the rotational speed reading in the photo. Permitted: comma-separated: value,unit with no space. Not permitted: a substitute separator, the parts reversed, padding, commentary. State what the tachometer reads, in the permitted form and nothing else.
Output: 1200,rpm
